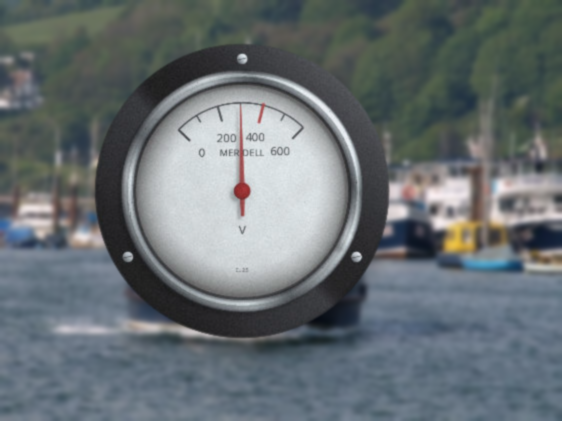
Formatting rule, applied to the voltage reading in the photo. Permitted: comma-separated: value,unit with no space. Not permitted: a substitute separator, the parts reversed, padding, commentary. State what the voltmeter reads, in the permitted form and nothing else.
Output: 300,V
